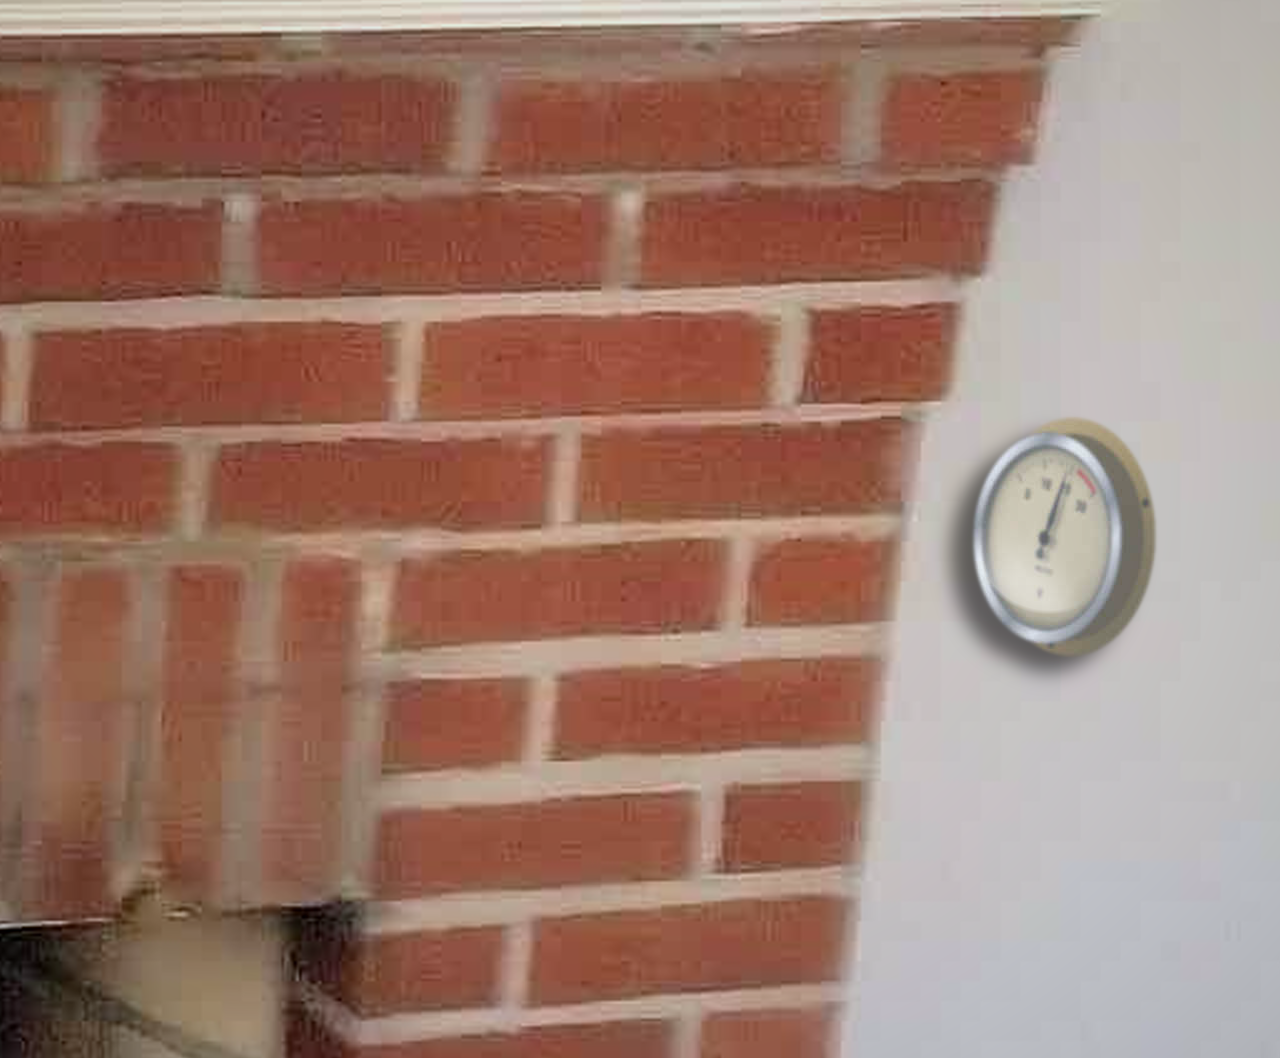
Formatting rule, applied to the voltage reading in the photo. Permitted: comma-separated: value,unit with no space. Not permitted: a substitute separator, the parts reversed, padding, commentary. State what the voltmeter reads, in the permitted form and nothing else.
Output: 20,V
